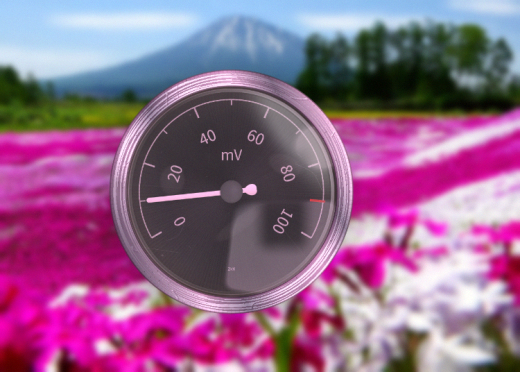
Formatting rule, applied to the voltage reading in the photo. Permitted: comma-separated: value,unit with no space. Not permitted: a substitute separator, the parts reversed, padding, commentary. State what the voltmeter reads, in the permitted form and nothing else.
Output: 10,mV
